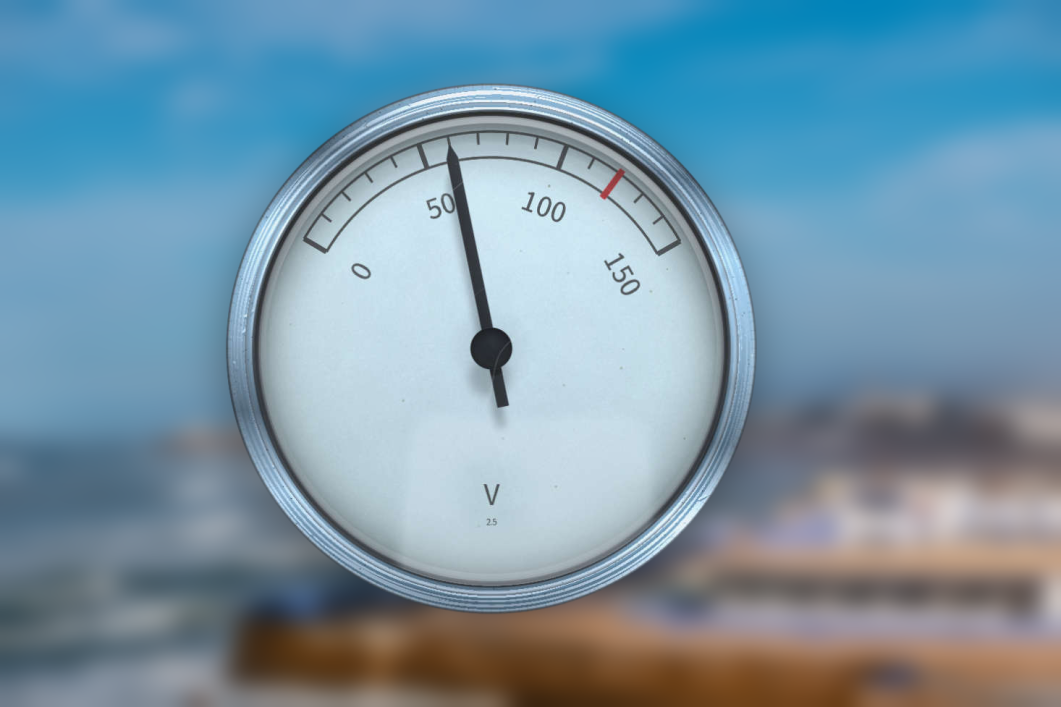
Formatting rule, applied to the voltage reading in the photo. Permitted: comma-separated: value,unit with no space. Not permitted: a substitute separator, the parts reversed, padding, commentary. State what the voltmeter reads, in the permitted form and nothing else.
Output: 60,V
